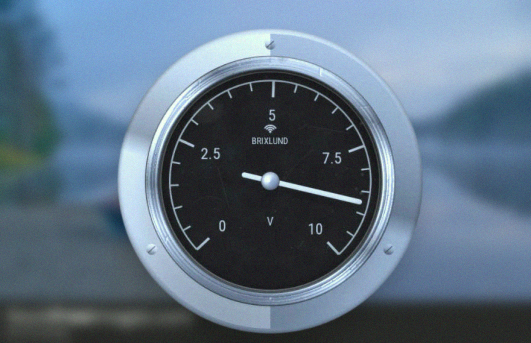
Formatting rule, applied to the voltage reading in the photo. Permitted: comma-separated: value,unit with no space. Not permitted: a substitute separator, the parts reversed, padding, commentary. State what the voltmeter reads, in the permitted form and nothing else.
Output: 8.75,V
